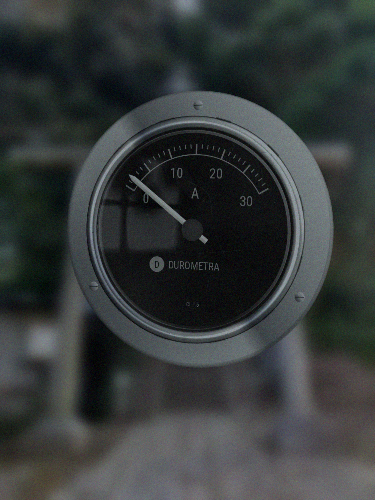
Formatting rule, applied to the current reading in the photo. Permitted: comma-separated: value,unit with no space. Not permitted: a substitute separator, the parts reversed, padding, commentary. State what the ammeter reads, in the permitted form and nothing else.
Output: 2,A
